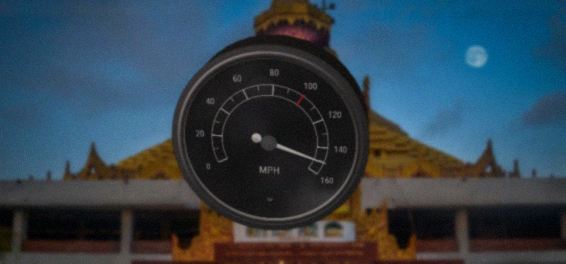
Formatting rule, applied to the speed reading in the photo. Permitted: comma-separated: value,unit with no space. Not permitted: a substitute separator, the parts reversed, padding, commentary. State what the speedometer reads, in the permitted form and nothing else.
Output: 150,mph
